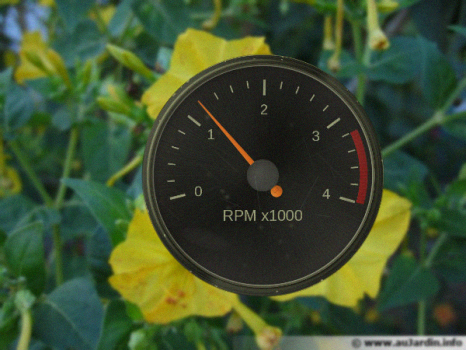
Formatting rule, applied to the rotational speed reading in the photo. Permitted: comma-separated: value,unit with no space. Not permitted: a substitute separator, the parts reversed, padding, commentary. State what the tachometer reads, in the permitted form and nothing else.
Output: 1200,rpm
